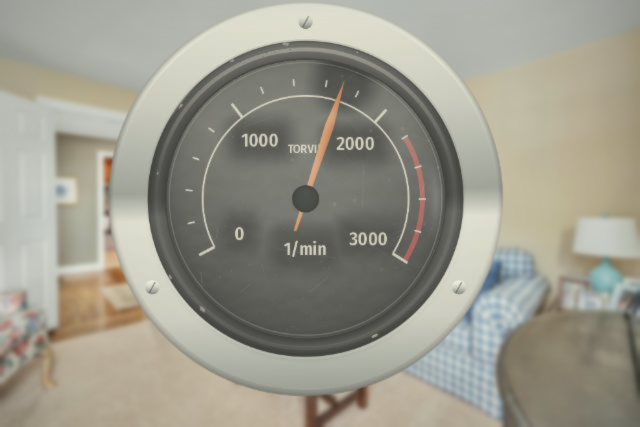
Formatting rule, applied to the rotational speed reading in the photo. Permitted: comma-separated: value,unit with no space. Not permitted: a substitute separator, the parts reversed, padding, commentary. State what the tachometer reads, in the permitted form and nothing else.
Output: 1700,rpm
